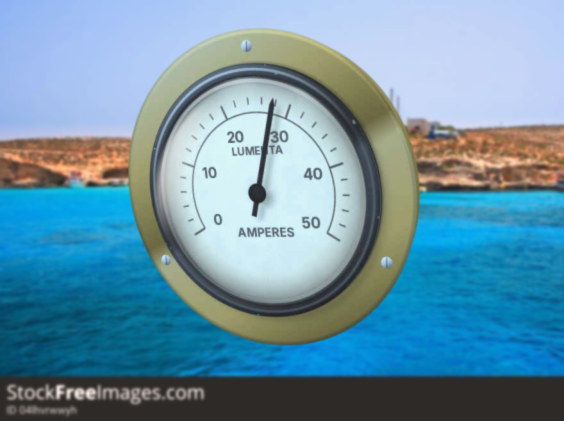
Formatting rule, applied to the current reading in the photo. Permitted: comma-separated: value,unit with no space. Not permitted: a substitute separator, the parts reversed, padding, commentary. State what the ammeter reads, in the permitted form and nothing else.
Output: 28,A
